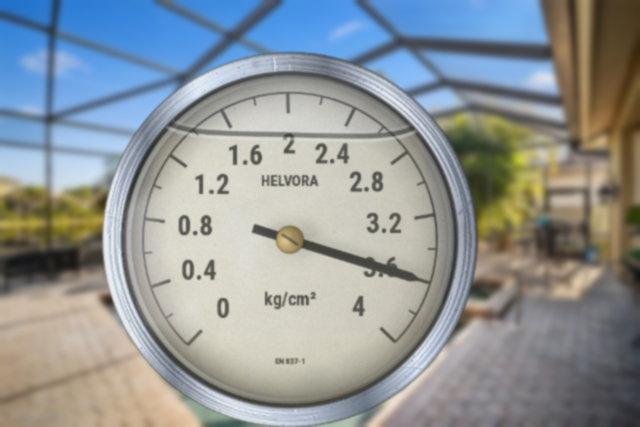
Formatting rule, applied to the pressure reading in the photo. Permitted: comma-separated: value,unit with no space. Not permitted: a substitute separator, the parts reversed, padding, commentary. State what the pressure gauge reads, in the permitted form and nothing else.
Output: 3.6,kg/cm²
